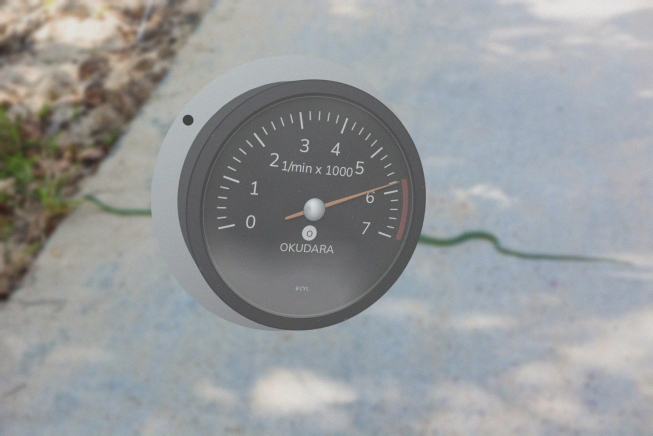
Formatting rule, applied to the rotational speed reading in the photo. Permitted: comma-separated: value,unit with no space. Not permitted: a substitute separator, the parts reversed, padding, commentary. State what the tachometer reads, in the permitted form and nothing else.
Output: 5800,rpm
